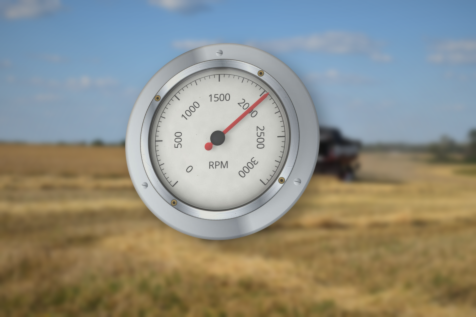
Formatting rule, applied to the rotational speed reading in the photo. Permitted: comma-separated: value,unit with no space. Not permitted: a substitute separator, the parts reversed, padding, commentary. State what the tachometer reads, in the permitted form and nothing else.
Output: 2050,rpm
